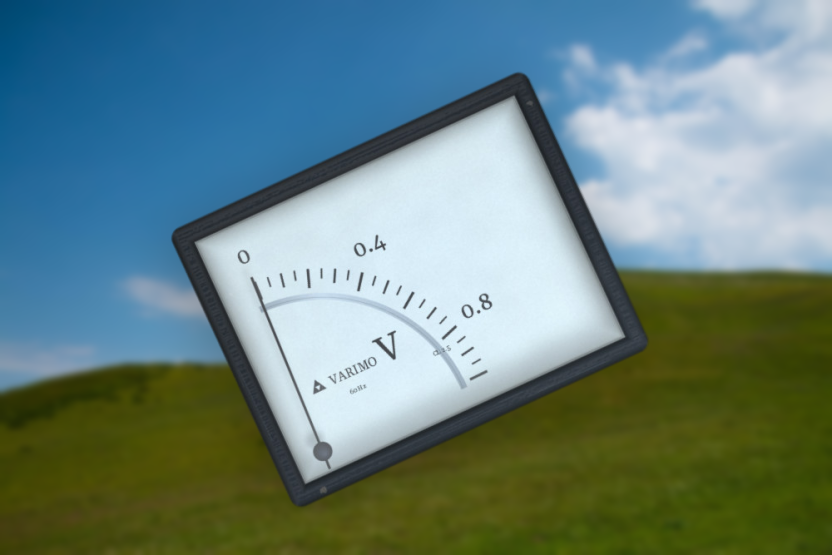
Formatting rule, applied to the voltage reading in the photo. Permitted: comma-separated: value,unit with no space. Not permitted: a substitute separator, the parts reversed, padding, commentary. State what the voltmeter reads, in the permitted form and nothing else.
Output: 0,V
